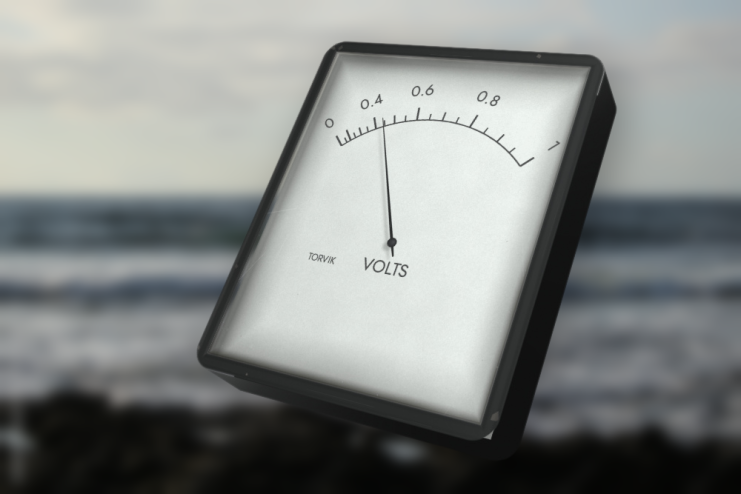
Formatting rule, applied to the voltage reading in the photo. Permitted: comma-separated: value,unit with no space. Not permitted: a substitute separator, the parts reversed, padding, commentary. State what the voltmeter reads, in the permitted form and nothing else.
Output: 0.45,V
